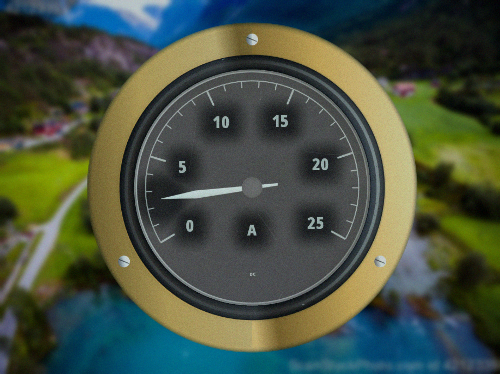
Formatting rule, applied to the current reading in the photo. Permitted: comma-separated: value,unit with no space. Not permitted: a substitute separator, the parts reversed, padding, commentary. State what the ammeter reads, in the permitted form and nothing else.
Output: 2.5,A
